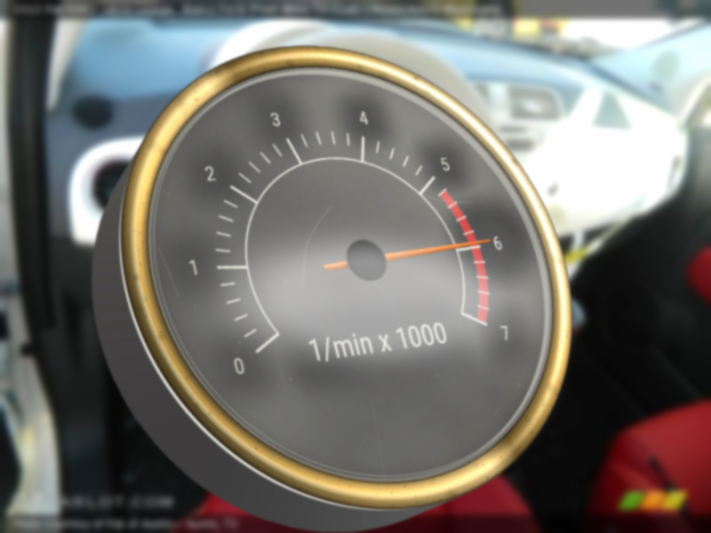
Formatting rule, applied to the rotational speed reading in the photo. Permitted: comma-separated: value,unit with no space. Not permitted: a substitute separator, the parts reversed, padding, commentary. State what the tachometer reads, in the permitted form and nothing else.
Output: 6000,rpm
